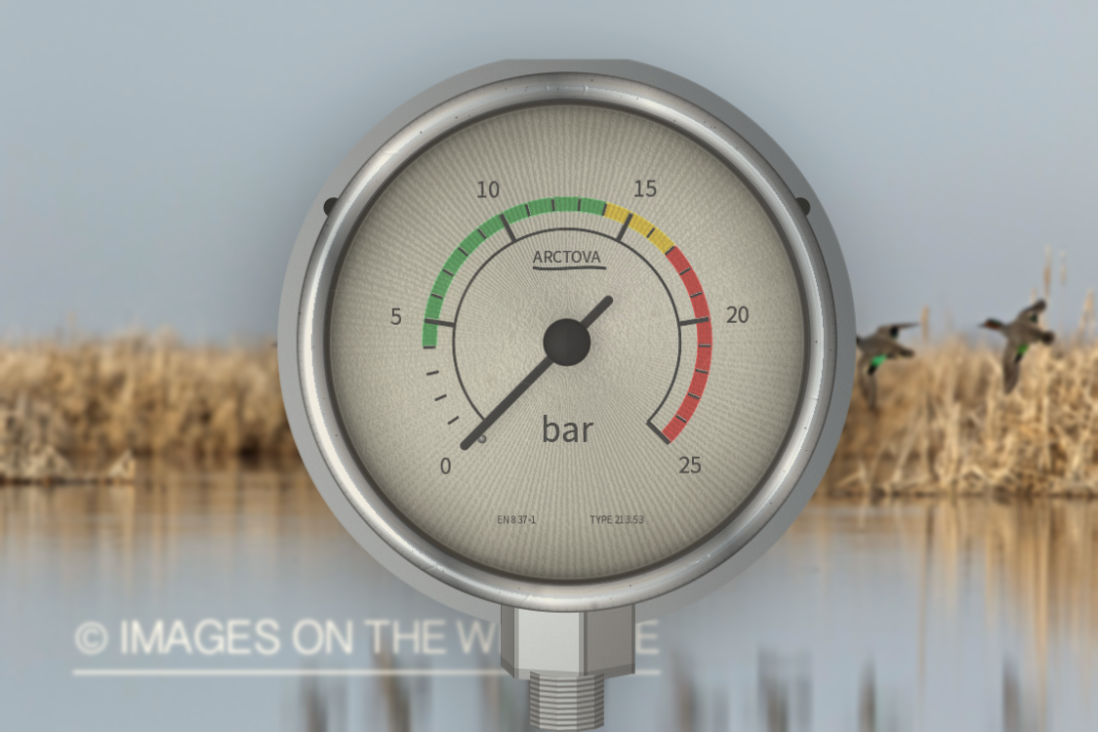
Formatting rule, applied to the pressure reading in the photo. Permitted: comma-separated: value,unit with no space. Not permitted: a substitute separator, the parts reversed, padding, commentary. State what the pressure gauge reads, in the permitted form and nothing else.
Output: 0,bar
